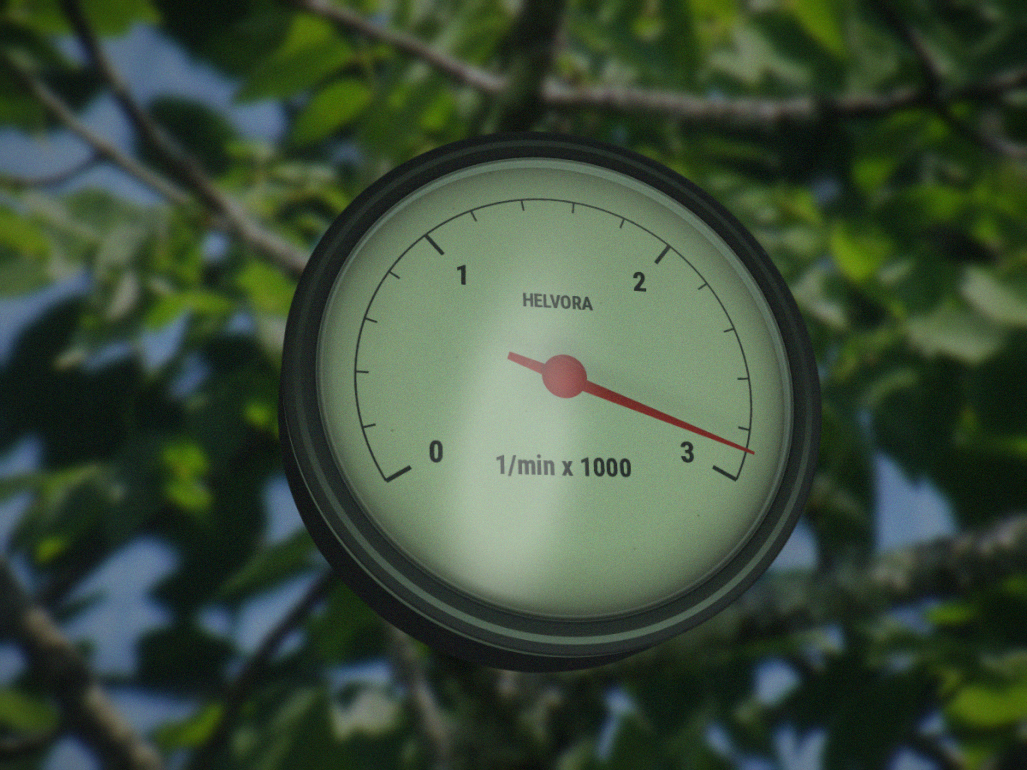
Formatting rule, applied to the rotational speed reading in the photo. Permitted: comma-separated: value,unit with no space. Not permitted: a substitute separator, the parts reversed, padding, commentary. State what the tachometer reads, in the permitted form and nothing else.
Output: 2900,rpm
